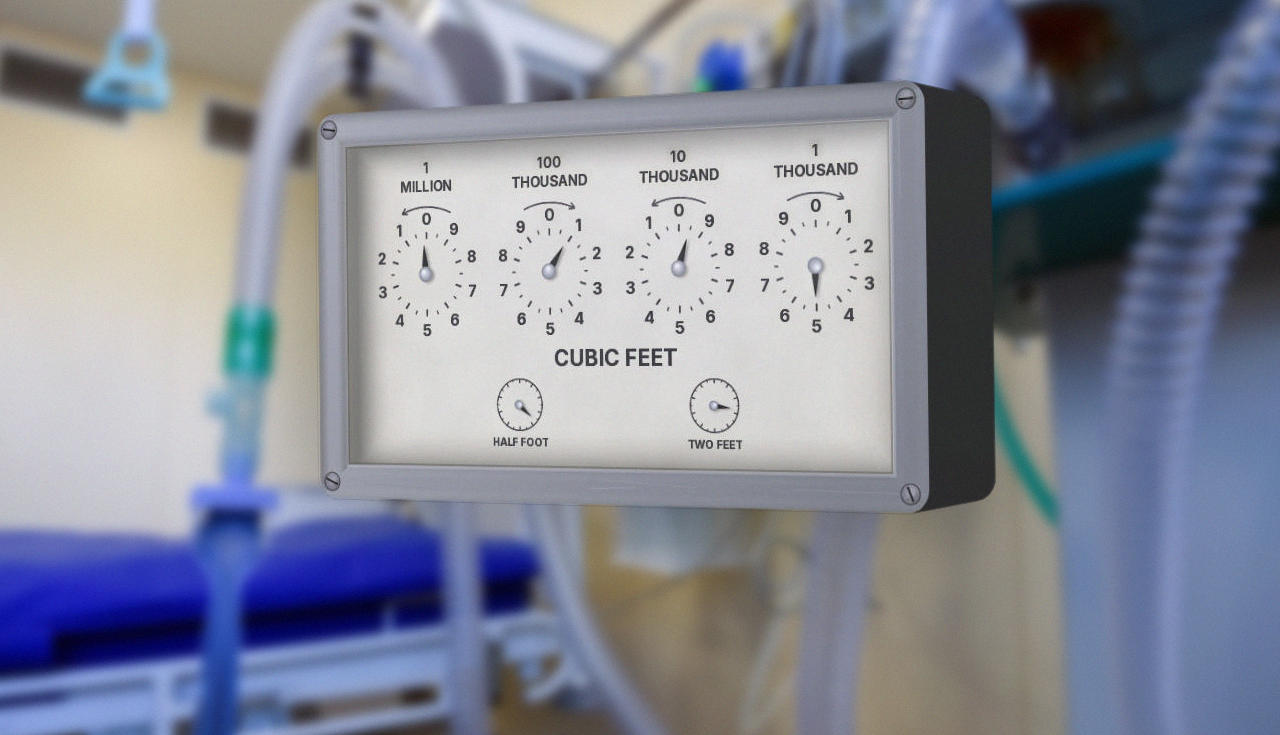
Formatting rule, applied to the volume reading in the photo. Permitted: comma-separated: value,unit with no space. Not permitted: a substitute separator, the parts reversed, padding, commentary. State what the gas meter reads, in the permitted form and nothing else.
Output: 9500,ft³
